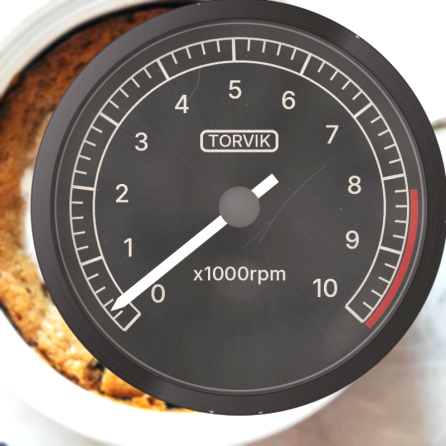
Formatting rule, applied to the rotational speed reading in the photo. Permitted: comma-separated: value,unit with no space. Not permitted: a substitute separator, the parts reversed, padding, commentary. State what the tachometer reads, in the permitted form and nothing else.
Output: 300,rpm
